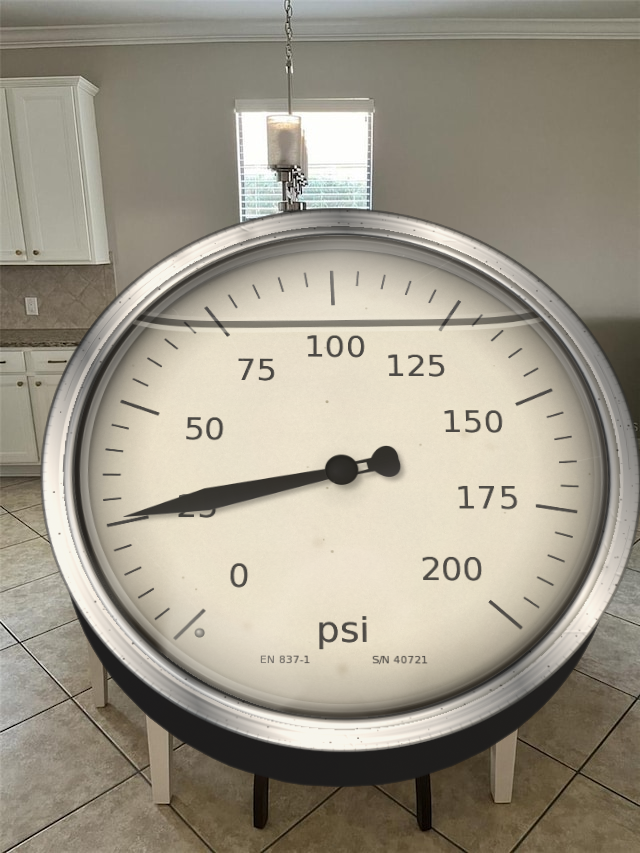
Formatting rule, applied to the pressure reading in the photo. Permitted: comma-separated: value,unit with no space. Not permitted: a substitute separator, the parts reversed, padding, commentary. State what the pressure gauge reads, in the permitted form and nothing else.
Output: 25,psi
